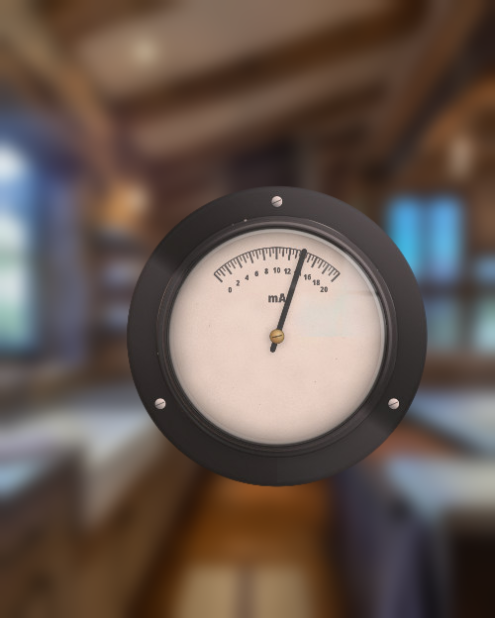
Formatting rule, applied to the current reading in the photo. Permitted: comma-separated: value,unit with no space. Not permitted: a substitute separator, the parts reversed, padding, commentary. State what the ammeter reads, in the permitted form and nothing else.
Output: 14,mA
